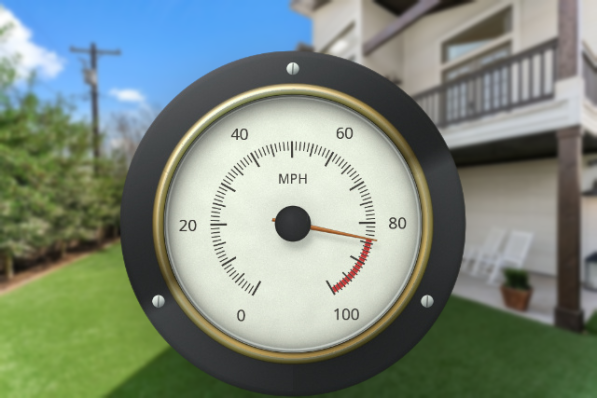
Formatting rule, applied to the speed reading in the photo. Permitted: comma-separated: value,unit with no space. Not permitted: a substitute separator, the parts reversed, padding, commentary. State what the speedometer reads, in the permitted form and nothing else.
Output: 84,mph
